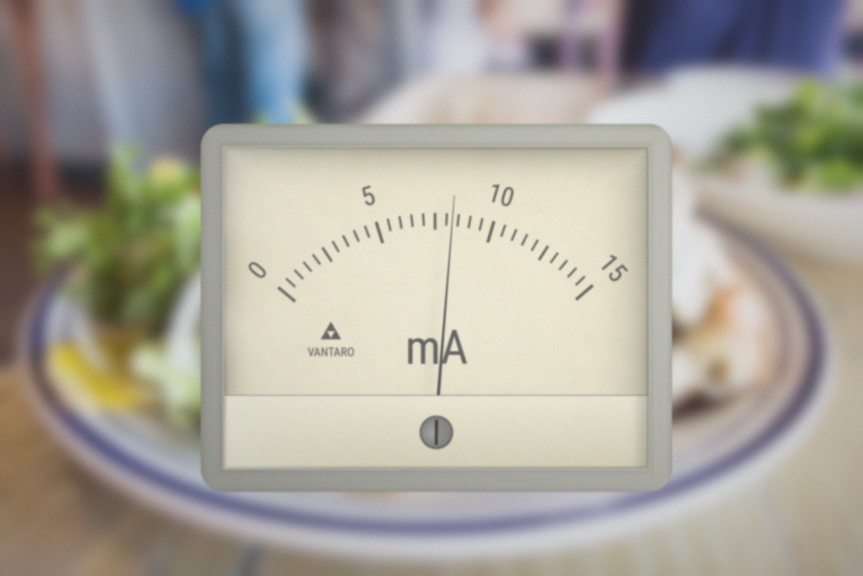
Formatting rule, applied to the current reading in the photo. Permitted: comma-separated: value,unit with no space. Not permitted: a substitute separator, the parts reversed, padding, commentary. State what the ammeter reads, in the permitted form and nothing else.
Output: 8.25,mA
